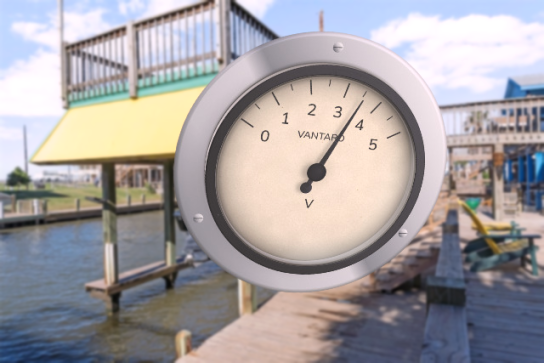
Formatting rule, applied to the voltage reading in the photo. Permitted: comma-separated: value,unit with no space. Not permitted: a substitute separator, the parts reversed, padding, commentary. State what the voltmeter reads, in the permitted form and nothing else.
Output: 3.5,V
